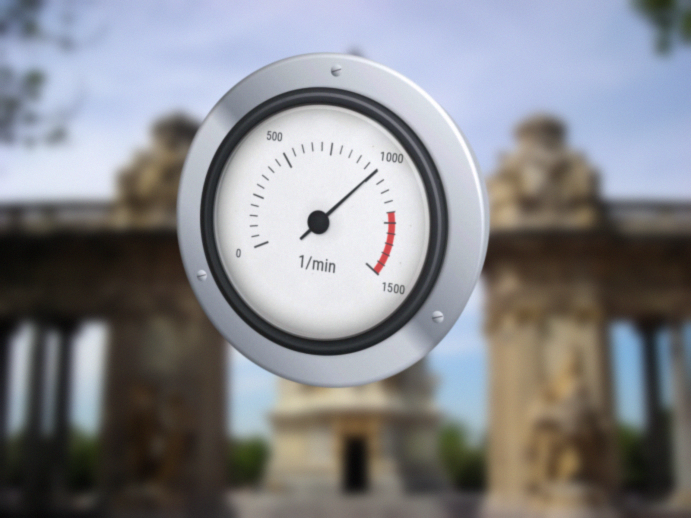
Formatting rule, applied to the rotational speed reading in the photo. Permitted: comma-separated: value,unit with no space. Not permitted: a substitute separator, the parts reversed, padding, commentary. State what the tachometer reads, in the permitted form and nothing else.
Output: 1000,rpm
